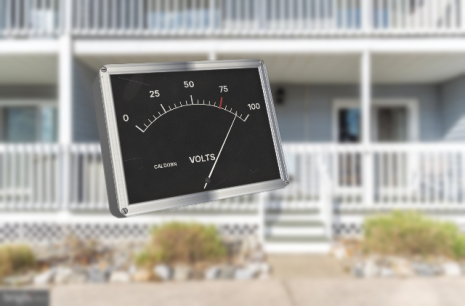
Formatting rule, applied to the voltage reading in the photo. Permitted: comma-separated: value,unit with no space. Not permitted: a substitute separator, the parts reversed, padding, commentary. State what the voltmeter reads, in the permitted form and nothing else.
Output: 90,V
